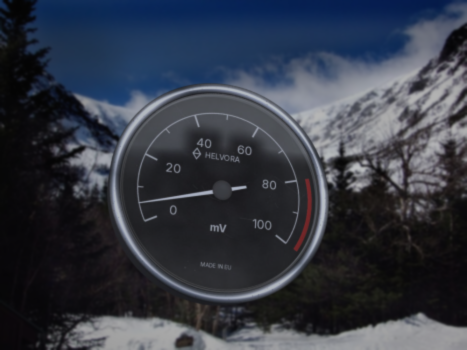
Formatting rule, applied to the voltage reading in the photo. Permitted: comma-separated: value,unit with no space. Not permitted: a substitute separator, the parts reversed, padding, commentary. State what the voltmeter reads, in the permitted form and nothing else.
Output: 5,mV
